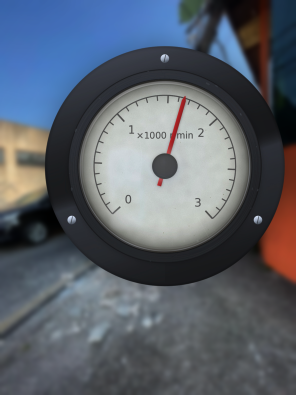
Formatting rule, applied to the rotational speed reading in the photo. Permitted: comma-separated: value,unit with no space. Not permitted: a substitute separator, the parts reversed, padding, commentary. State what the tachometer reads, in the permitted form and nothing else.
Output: 1650,rpm
